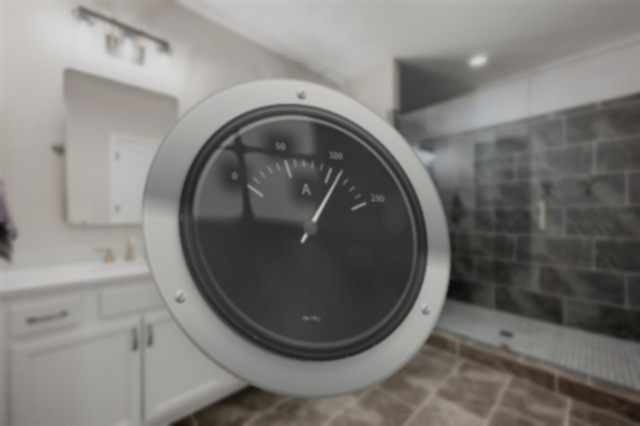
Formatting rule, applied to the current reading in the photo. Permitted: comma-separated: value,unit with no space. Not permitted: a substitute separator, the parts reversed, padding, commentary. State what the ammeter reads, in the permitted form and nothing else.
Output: 110,A
